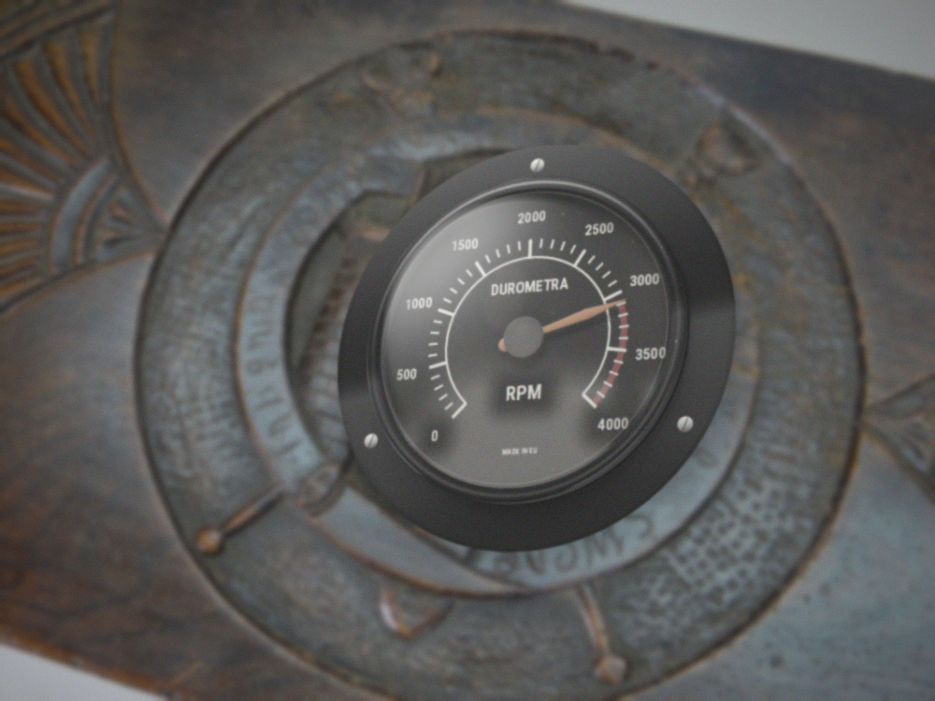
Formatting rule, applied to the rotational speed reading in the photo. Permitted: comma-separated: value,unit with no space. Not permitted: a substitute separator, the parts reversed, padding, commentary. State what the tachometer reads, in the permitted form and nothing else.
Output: 3100,rpm
